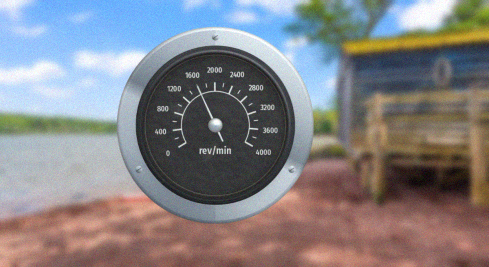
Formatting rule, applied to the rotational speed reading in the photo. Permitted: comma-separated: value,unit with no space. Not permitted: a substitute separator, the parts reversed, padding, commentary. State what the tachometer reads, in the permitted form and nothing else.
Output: 1600,rpm
